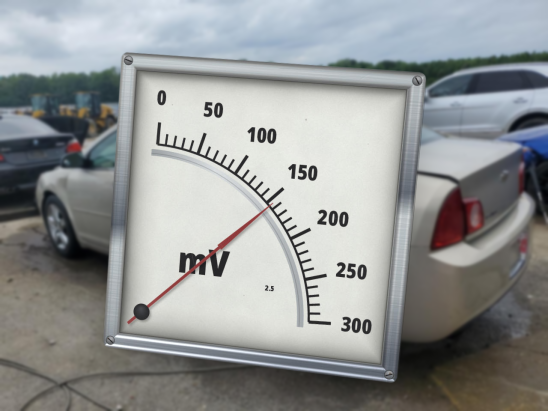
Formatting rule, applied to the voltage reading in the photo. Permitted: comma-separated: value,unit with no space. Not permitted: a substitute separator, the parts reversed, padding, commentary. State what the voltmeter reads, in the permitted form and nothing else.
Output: 155,mV
